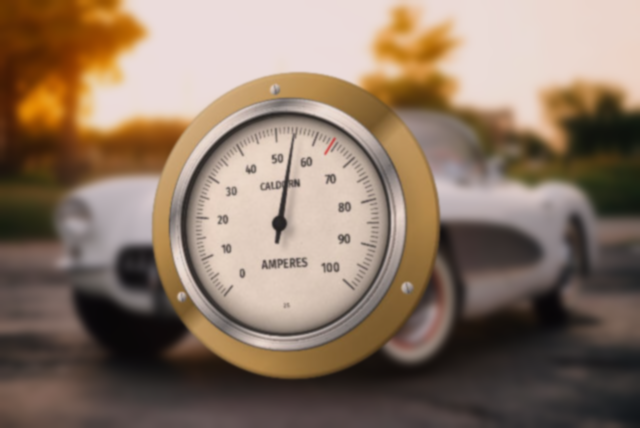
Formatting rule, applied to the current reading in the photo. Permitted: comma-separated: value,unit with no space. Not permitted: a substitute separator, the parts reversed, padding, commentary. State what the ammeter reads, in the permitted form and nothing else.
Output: 55,A
